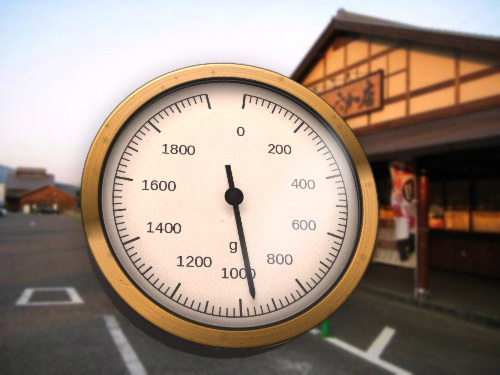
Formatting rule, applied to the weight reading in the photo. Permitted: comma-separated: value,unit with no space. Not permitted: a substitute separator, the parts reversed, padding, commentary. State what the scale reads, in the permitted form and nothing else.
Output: 960,g
